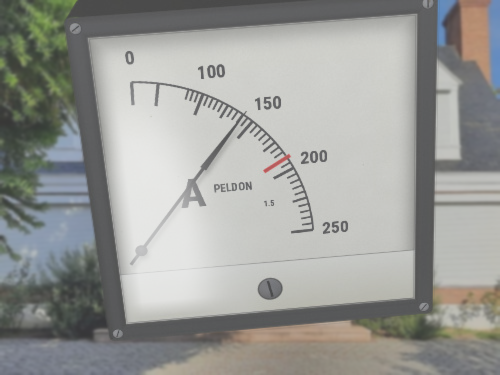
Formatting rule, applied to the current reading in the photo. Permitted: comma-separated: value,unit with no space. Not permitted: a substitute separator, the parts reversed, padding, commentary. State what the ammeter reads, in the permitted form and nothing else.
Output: 140,A
